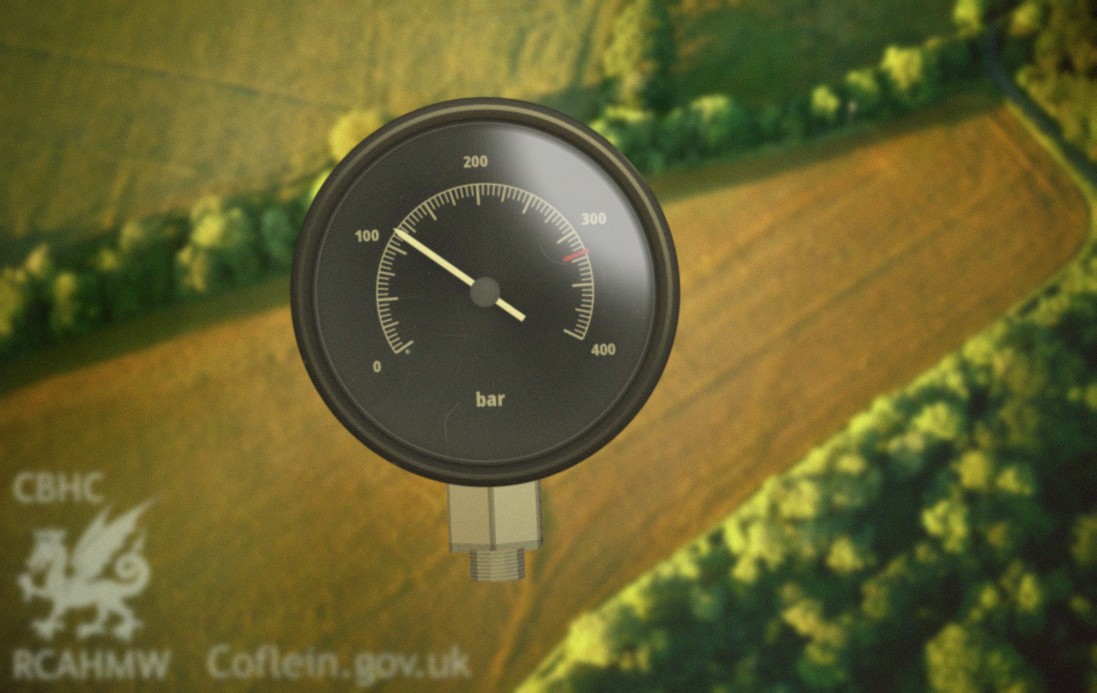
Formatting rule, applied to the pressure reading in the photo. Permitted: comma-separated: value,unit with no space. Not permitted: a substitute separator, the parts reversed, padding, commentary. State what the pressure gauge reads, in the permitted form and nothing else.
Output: 115,bar
